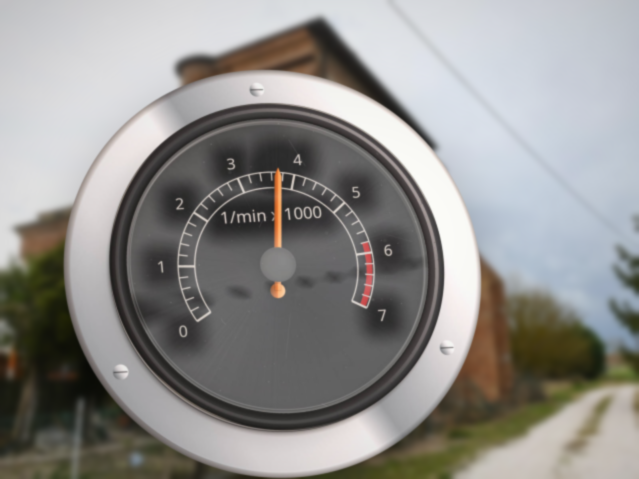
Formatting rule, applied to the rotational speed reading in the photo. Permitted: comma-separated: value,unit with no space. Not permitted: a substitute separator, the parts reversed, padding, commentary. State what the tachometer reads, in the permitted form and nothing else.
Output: 3700,rpm
